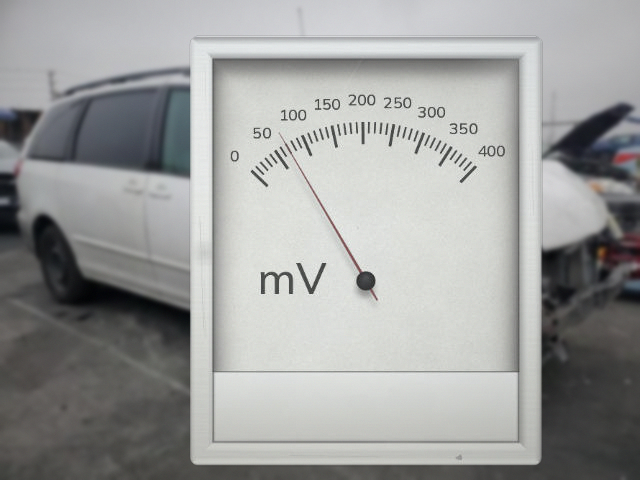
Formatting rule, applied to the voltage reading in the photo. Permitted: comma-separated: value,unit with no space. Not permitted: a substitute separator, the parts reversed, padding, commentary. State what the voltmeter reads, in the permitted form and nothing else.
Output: 70,mV
